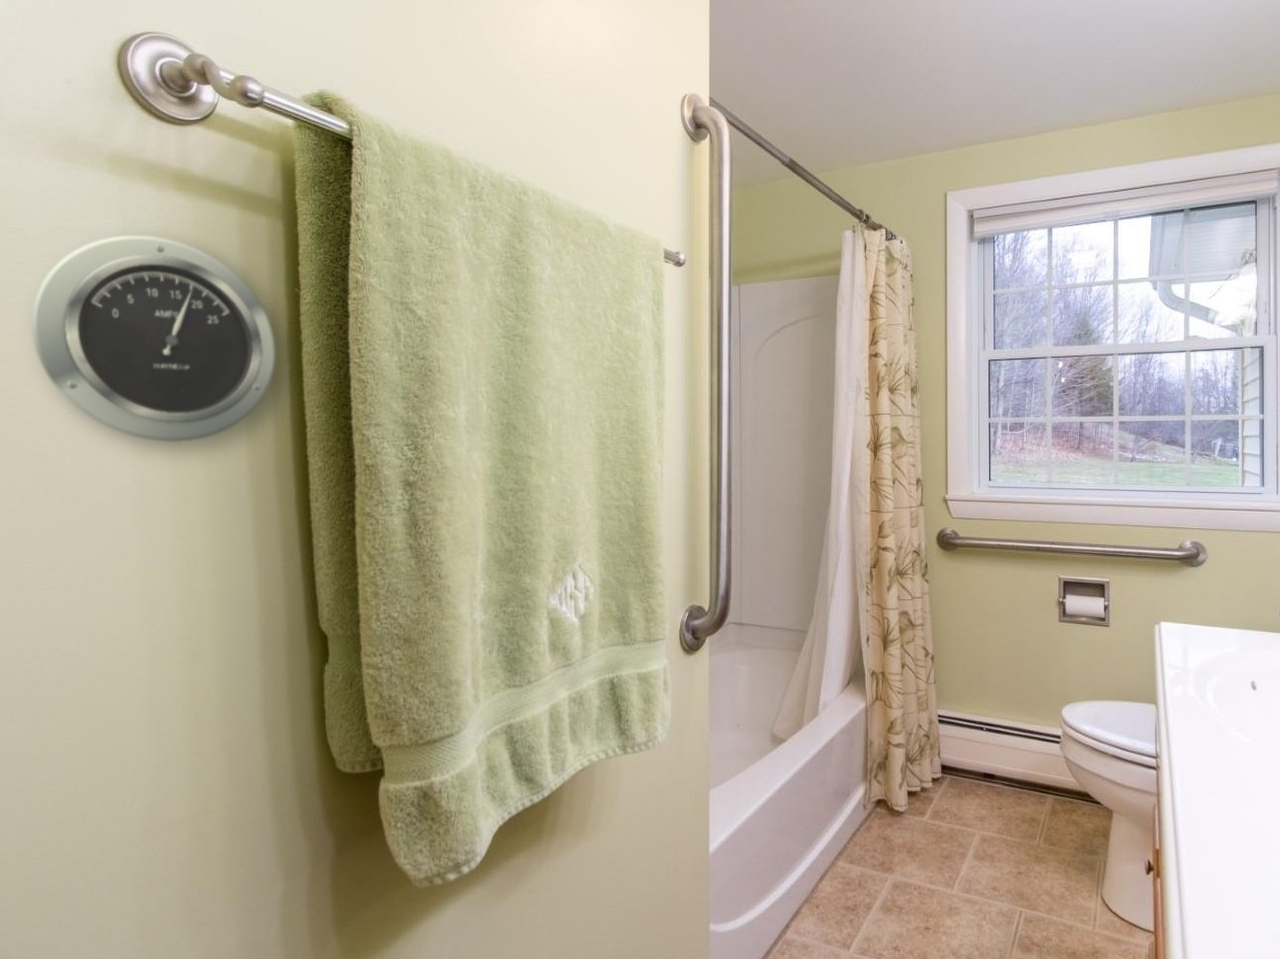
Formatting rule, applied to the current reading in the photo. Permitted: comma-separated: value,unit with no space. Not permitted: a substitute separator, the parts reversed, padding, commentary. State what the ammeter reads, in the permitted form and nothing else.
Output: 17.5,A
